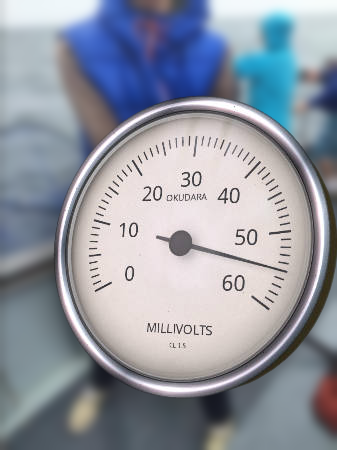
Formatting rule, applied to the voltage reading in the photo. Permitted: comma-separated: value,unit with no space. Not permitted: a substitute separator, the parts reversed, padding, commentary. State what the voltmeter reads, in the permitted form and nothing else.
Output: 55,mV
